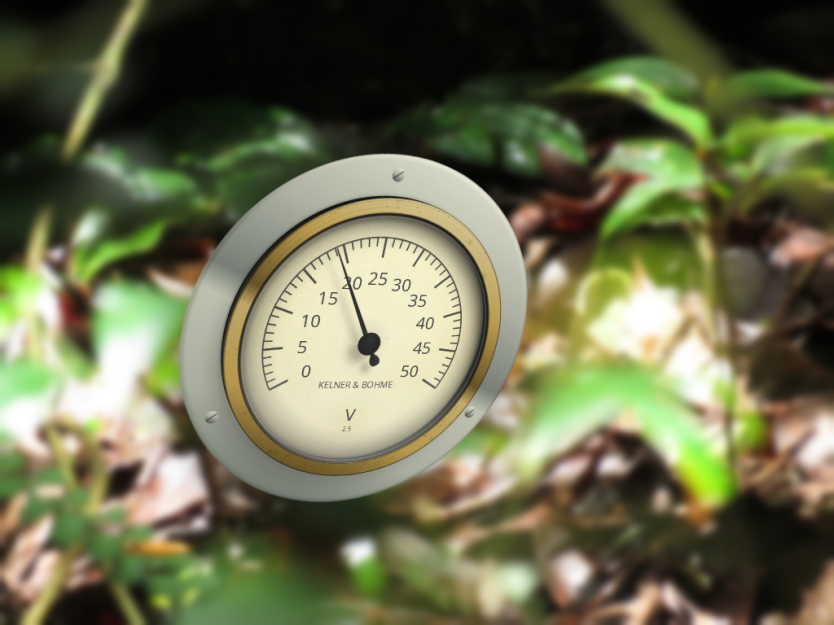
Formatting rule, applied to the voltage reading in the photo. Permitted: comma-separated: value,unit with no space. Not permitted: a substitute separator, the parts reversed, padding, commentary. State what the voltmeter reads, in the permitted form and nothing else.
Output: 19,V
